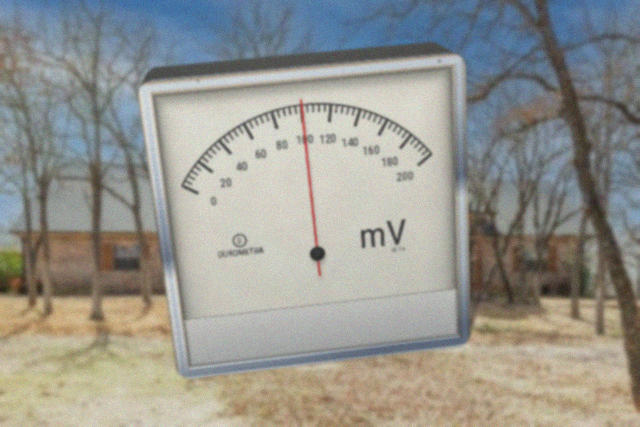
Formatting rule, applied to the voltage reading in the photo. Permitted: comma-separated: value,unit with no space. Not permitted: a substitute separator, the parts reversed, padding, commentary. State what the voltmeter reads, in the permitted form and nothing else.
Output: 100,mV
